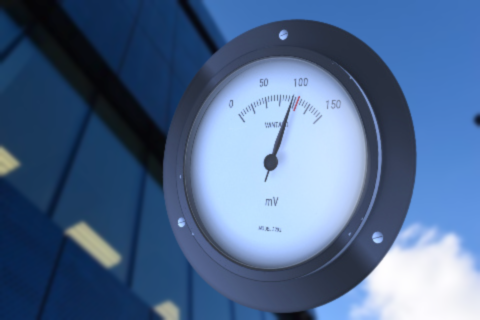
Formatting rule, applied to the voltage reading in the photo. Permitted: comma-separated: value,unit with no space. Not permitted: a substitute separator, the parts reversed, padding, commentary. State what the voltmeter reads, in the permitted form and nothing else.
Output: 100,mV
